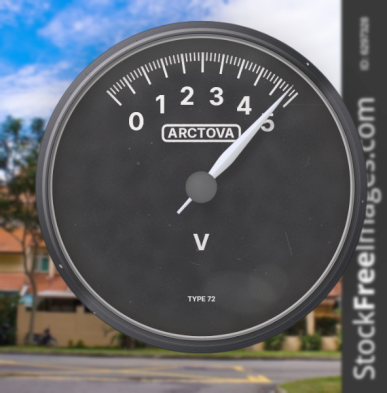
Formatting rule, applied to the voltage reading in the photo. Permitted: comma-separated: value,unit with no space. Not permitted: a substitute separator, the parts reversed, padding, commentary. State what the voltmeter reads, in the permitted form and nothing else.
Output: 4.8,V
